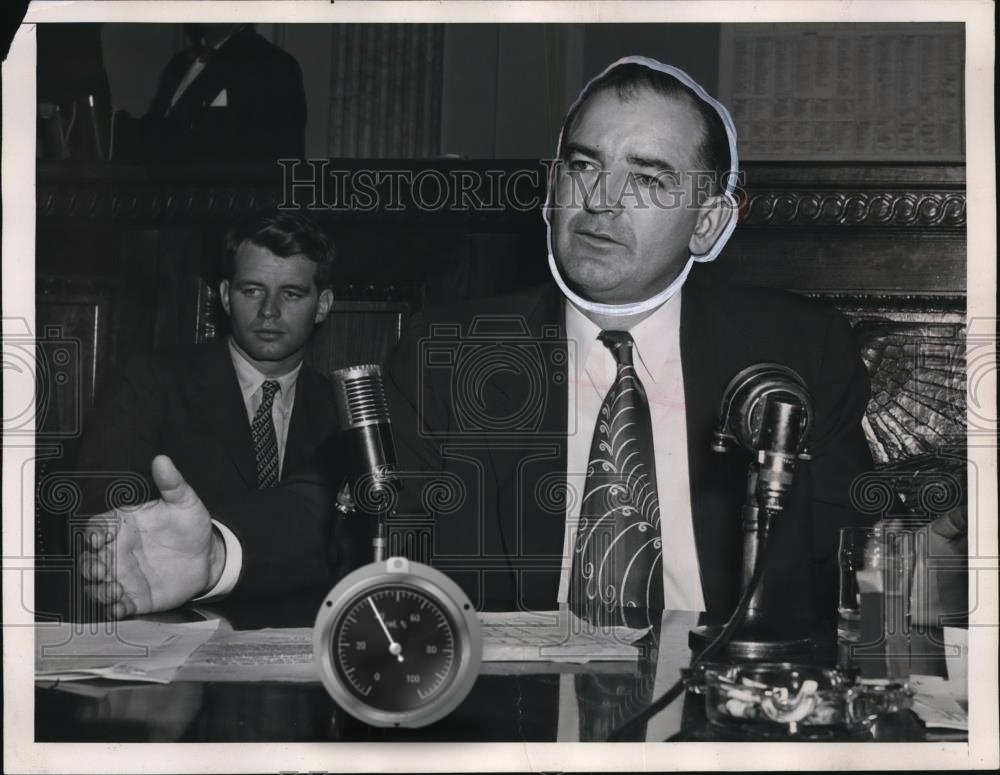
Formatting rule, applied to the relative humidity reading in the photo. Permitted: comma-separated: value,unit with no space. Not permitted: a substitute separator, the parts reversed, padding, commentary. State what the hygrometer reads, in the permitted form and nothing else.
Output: 40,%
